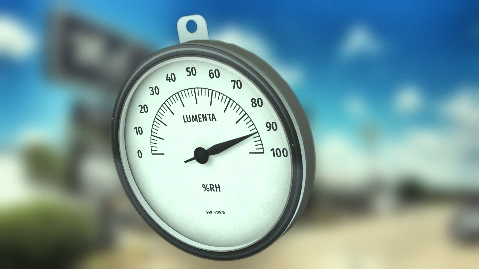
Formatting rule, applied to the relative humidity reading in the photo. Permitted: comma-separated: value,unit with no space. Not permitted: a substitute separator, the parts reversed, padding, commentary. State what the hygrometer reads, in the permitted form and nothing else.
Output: 90,%
